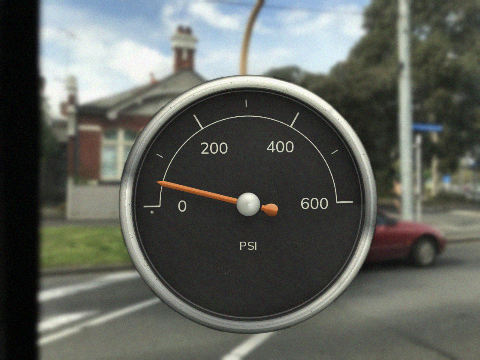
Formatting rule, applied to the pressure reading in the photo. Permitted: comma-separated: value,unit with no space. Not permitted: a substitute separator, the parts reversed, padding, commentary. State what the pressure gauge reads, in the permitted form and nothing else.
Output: 50,psi
